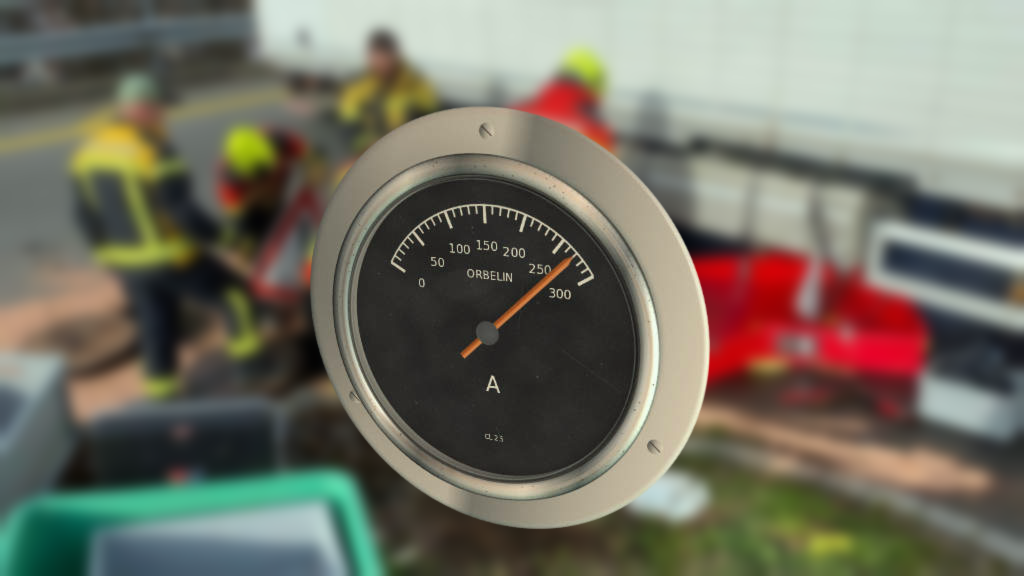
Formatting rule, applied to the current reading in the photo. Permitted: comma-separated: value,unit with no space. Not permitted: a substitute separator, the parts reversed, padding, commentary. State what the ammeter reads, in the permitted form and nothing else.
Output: 270,A
